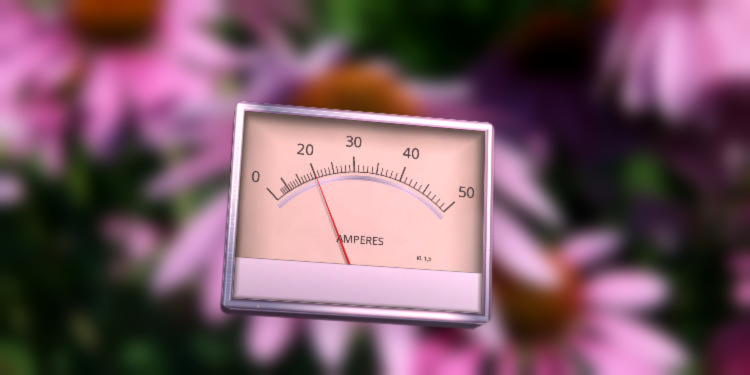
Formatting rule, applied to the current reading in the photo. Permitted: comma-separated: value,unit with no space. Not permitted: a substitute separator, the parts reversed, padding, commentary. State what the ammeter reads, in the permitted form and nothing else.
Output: 20,A
